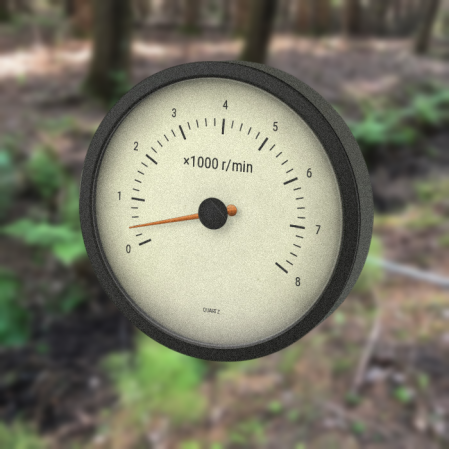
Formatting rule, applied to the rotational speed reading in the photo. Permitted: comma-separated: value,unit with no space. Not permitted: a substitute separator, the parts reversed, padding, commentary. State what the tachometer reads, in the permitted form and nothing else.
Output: 400,rpm
